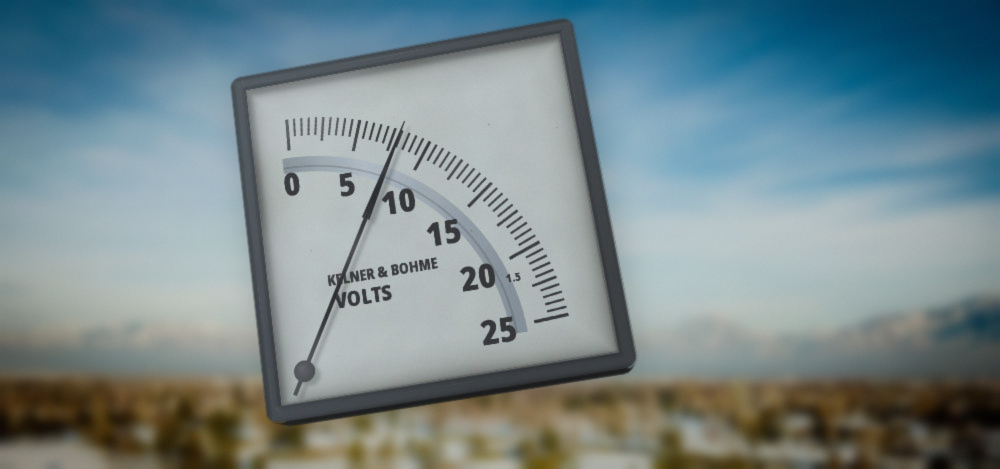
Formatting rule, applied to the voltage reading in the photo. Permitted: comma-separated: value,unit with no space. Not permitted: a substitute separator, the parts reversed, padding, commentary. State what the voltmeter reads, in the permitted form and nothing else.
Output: 8,V
